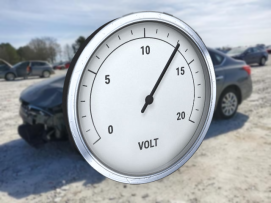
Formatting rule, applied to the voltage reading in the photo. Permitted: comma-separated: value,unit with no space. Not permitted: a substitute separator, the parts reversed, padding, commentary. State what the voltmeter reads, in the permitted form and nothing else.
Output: 13,V
